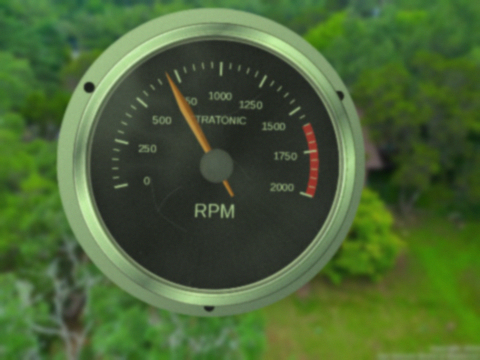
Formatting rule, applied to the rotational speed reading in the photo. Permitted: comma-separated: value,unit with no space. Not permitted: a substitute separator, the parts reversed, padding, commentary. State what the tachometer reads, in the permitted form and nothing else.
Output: 700,rpm
